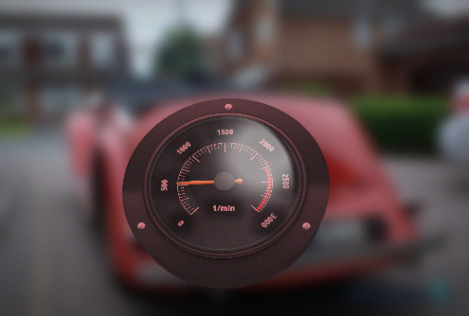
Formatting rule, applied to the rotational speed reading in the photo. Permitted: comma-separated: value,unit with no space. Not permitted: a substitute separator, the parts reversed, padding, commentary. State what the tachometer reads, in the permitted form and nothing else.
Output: 500,rpm
